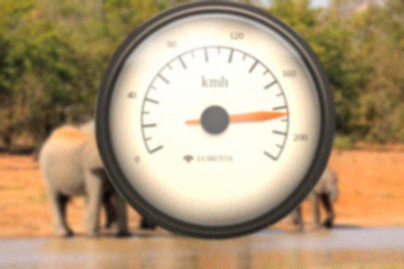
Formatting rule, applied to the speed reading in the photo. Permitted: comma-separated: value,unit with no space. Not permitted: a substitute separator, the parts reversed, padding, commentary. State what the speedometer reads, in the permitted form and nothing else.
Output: 185,km/h
